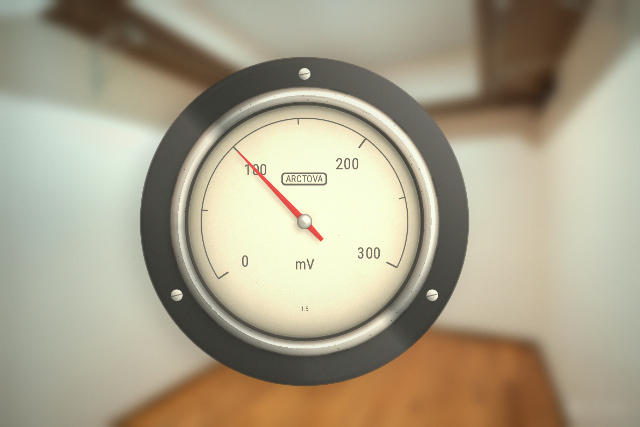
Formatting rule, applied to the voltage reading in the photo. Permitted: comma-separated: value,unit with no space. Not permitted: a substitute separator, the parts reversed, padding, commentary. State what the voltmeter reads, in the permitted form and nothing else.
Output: 100,mV
